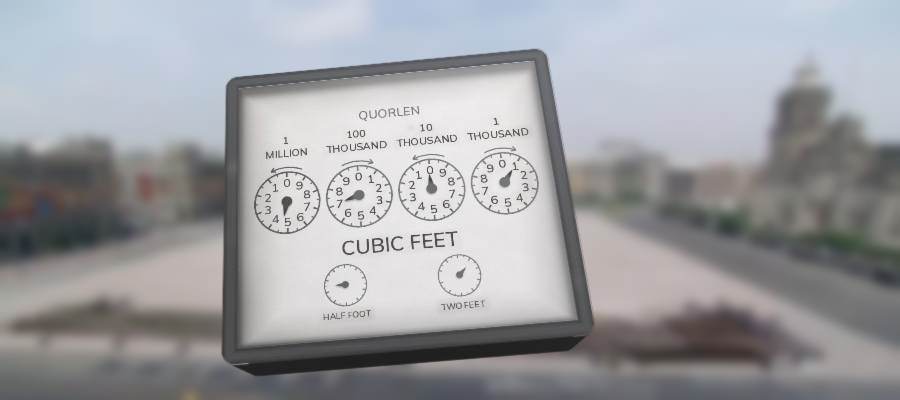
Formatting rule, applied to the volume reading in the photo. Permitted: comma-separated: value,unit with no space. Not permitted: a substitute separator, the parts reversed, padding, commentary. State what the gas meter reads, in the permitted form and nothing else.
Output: 470100,ft³
